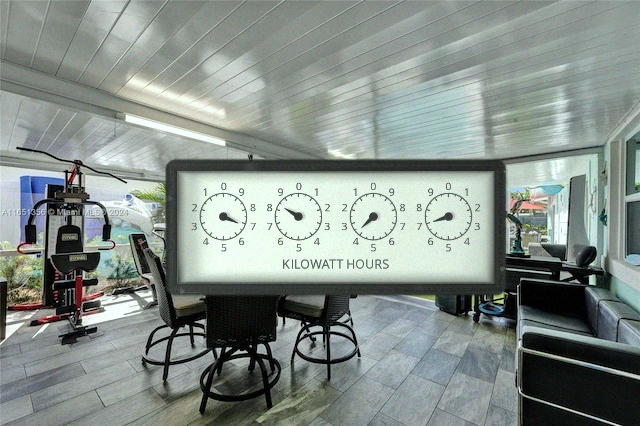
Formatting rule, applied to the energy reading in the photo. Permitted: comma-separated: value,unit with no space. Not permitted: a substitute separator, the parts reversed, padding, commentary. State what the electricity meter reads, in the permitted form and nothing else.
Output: 6837,kWh
